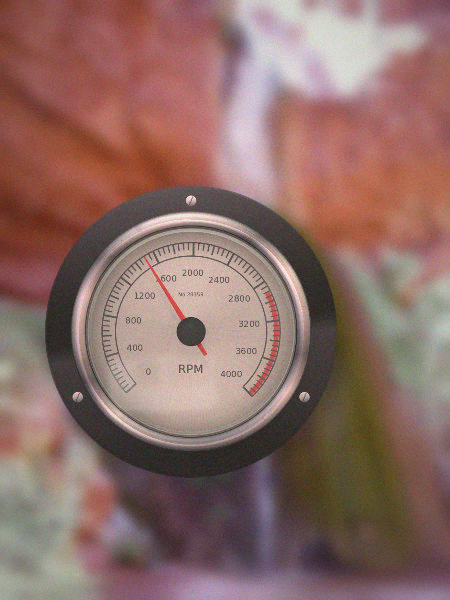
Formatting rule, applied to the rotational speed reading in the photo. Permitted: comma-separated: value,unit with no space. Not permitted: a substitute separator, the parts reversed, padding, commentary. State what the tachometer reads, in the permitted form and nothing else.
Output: 1500,rpm
